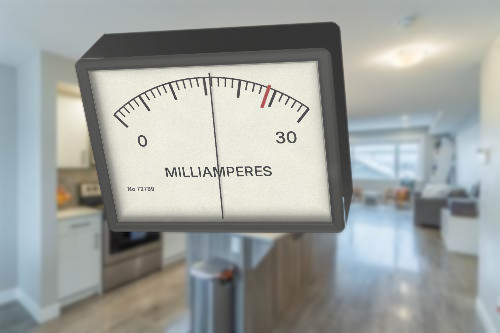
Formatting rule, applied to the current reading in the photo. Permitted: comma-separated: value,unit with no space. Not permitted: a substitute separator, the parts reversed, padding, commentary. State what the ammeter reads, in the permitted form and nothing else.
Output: 16,mA
